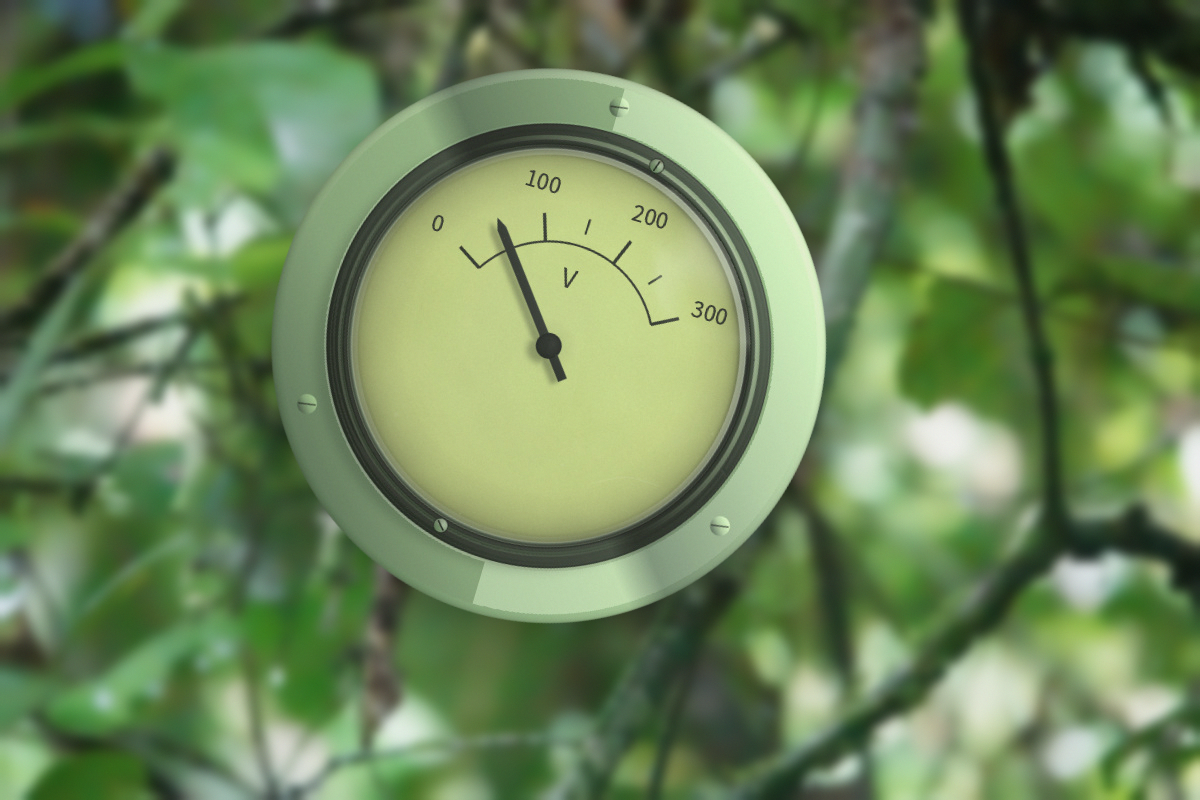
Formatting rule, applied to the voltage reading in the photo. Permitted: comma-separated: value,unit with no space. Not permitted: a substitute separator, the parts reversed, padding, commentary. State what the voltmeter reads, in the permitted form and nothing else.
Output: 50,V
